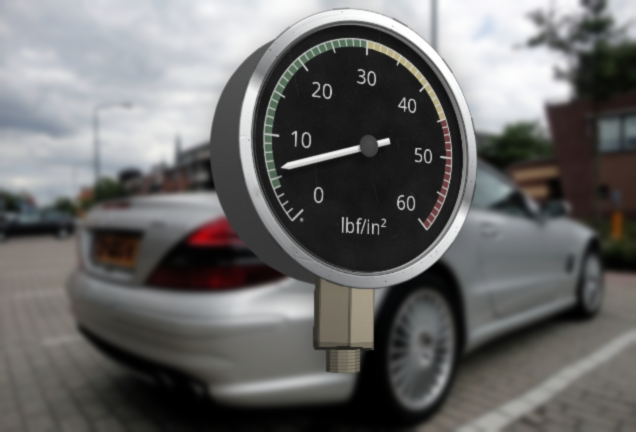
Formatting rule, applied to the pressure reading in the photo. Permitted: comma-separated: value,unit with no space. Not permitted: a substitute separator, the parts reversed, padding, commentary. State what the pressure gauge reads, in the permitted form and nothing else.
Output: 6,psi
